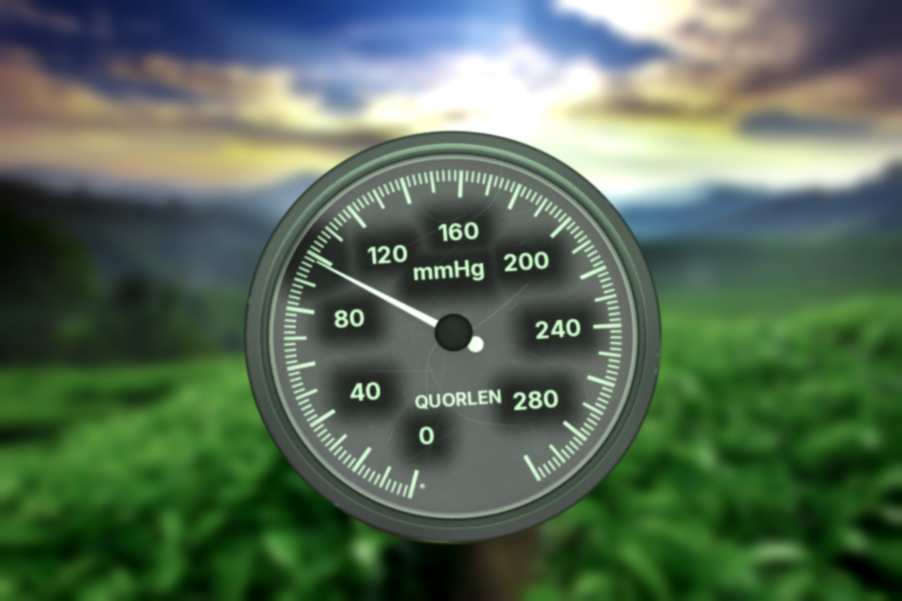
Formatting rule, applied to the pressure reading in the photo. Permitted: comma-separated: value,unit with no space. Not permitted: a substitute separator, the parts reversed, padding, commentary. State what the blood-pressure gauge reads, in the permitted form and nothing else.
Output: 98,mmHg
